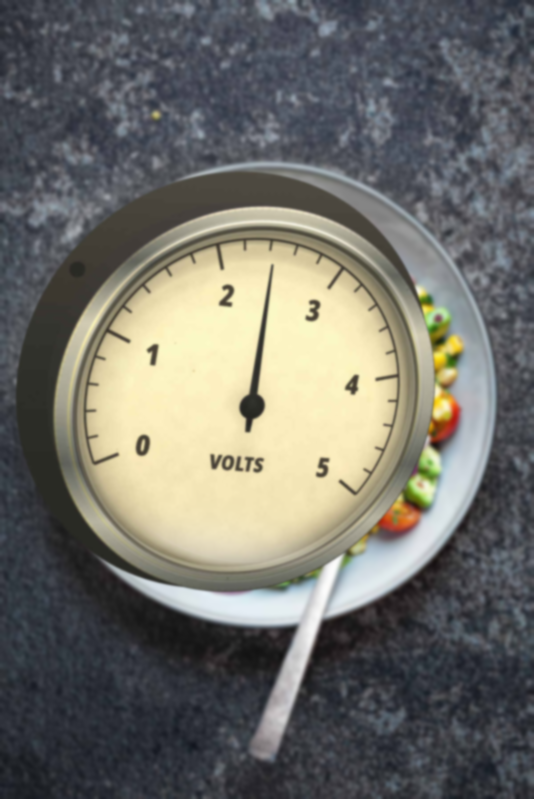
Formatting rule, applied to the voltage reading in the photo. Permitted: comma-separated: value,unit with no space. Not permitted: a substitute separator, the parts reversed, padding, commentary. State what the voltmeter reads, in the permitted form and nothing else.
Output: 2.4,V
